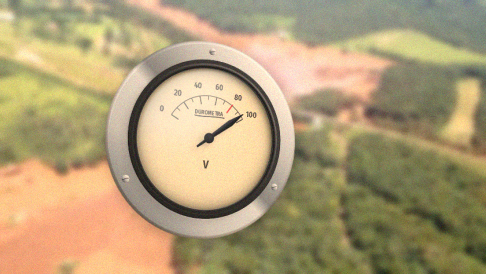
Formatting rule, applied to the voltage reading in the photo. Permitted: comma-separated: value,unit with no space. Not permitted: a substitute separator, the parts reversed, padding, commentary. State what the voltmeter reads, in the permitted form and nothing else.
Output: 95,V
